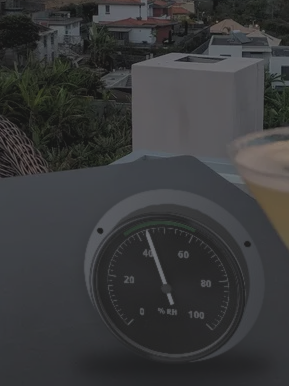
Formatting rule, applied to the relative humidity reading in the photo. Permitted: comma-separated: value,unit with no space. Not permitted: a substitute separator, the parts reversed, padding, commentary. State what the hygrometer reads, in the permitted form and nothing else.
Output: 44,%
